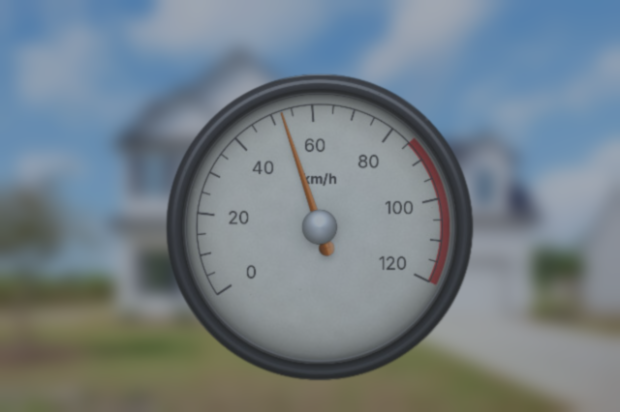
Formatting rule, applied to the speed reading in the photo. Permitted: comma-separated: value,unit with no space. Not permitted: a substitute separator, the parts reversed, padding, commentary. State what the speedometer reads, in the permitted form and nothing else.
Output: 52.5,km/h
